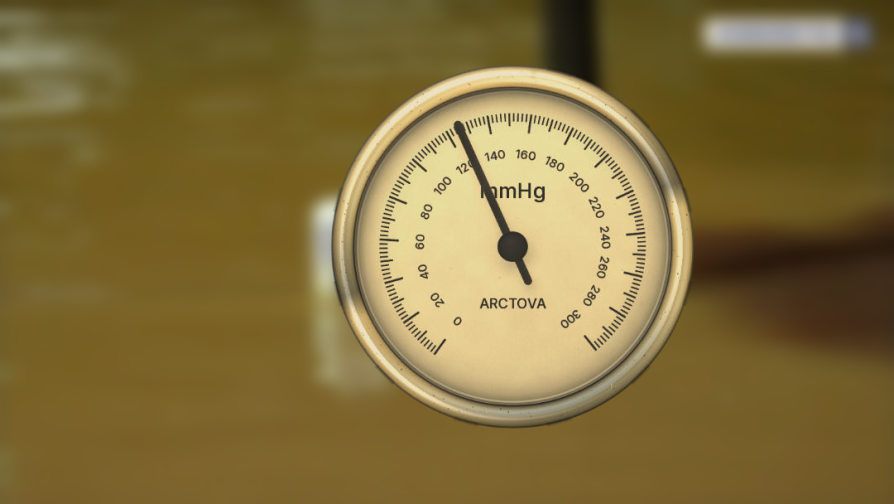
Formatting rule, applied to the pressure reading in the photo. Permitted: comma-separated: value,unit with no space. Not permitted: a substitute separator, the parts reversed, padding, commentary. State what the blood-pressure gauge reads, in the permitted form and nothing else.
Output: 126,mmHg
